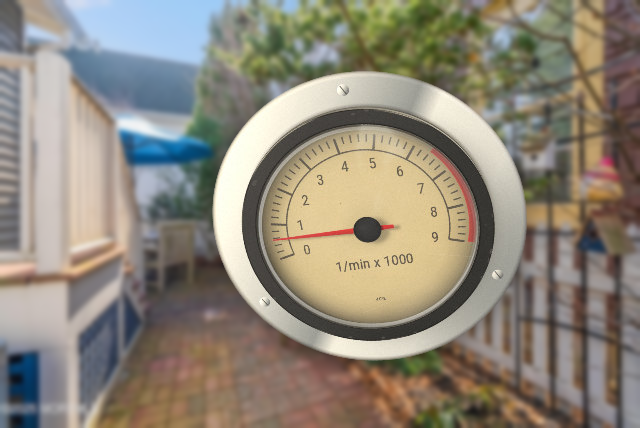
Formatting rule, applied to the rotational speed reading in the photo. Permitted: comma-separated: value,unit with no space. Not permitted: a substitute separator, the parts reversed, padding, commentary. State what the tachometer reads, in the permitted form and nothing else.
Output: 600,rpm
